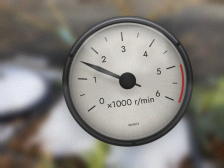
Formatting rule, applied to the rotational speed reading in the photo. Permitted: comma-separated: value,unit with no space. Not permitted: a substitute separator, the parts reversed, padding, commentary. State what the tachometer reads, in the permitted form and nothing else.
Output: 1500,rpm
